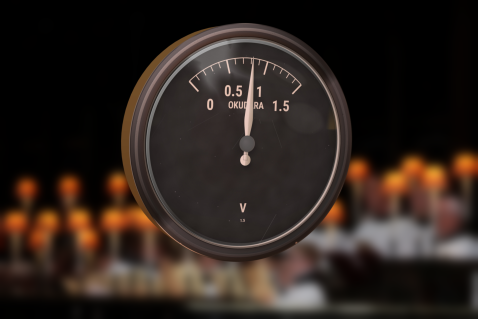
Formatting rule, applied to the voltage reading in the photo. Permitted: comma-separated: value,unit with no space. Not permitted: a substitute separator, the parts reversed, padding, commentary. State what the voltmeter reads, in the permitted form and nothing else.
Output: 0.8,V
